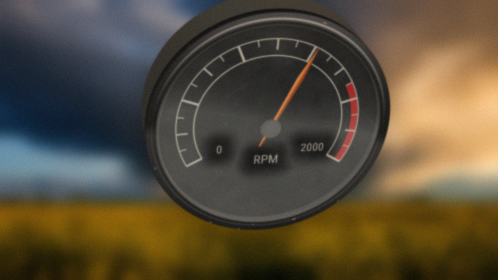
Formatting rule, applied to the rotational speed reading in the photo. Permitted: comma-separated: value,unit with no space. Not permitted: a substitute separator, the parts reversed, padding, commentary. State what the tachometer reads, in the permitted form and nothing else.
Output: 1200,rpm
